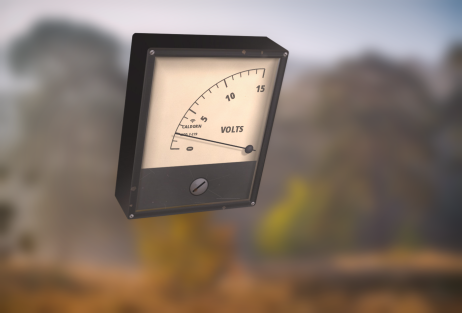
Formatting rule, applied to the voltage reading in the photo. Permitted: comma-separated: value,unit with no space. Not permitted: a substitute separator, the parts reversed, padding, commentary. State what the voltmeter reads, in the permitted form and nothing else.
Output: 2,V
